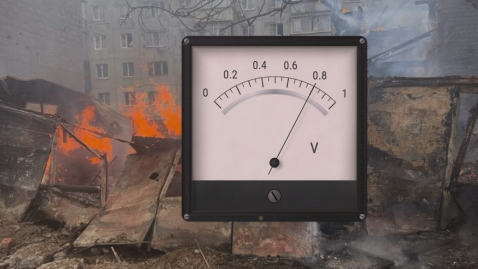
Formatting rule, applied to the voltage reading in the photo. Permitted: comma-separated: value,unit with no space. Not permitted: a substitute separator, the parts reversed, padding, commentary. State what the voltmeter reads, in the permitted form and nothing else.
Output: 0.8,V
